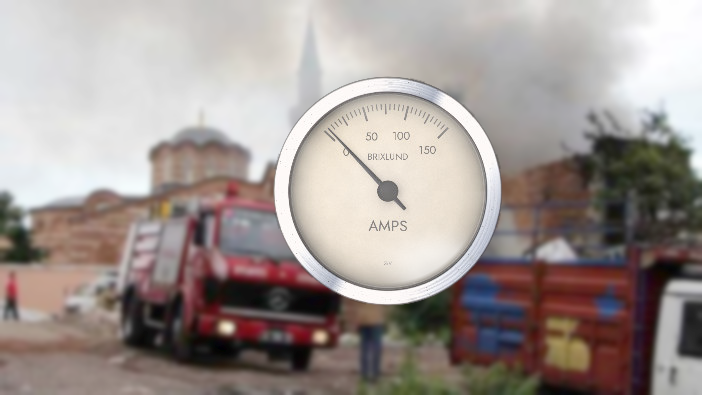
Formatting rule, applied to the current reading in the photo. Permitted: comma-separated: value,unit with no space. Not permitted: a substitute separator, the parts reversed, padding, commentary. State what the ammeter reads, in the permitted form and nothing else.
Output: 5,A
